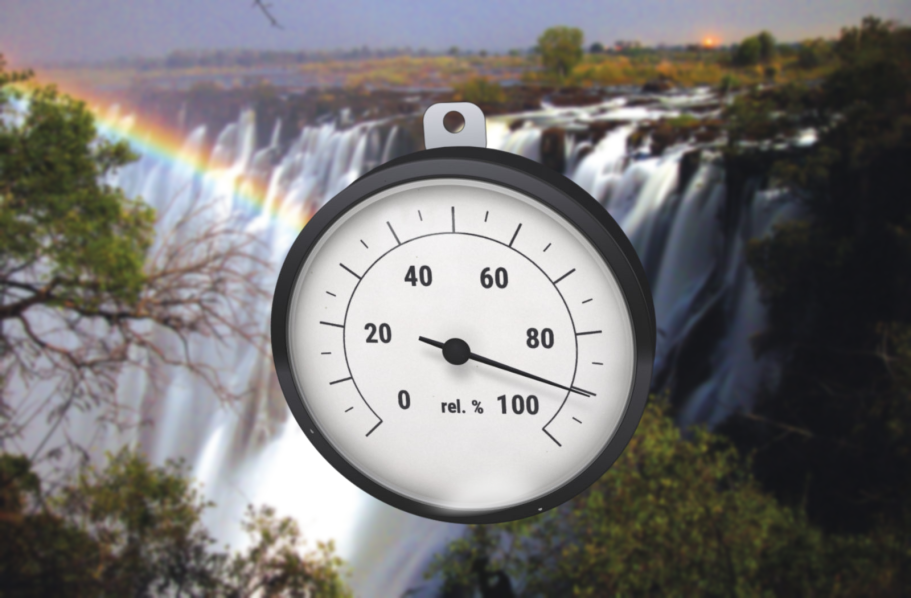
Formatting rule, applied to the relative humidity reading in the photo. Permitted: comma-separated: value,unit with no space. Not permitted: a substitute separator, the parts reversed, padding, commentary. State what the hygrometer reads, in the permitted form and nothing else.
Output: 90,%
